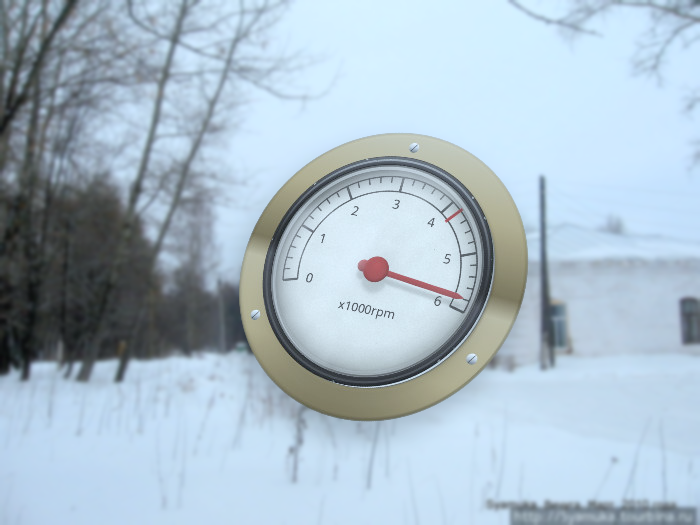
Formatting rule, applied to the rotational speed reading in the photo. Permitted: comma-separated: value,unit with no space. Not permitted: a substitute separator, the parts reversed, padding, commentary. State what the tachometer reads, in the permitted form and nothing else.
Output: 5800,rpm
